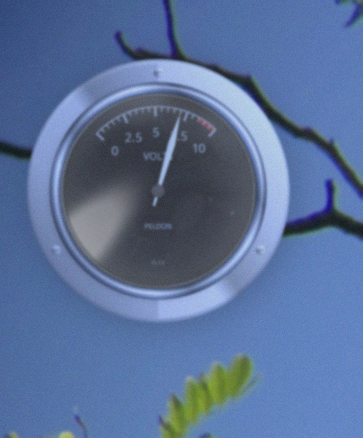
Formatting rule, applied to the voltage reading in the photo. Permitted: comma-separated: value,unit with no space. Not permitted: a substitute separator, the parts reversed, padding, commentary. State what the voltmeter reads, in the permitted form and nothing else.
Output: 7,V
